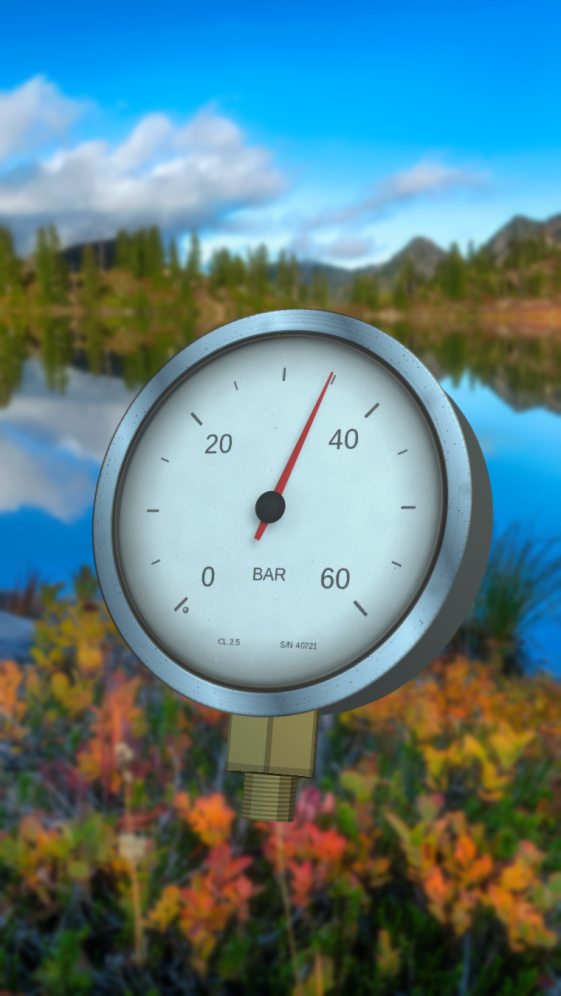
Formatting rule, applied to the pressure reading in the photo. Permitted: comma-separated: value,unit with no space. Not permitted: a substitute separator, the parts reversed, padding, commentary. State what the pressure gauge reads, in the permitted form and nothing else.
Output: 35,bar
